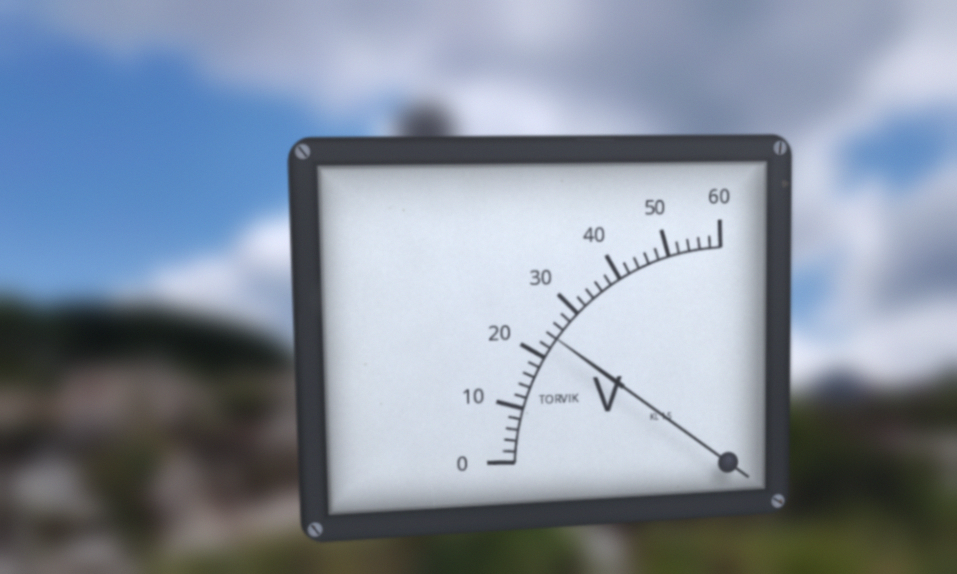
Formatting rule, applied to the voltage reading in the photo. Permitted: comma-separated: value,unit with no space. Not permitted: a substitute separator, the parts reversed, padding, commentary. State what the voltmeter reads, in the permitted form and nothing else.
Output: 24,V
